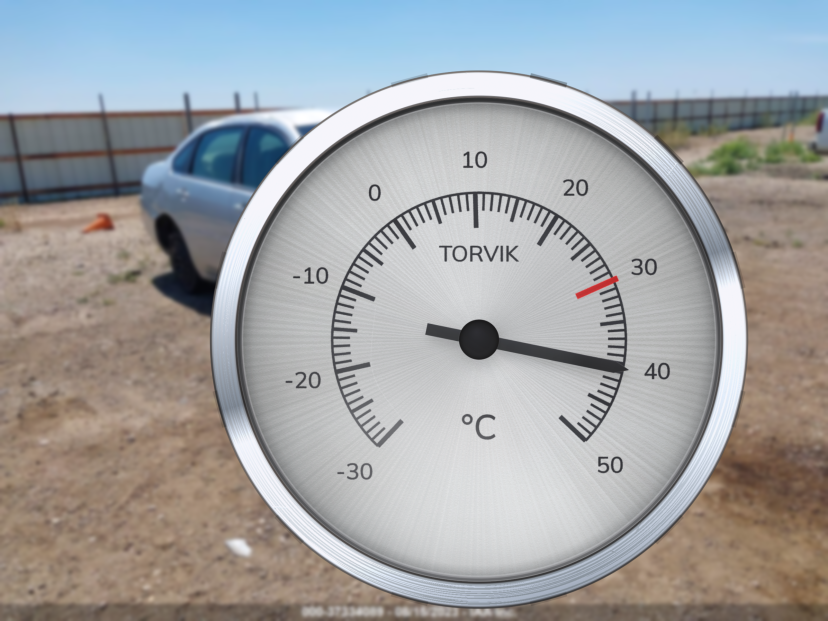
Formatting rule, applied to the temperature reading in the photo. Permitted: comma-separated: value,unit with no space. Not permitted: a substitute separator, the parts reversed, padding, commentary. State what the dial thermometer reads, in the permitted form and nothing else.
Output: 40.5,°C
